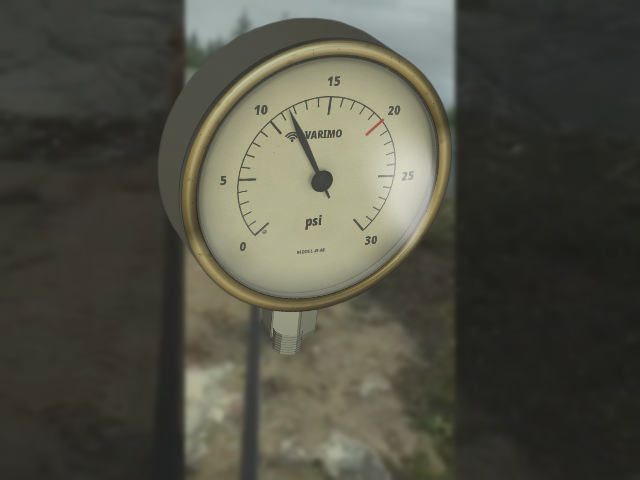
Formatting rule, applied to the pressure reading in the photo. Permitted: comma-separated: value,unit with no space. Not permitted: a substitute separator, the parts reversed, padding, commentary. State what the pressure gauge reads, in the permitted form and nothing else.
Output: 11.5,psi
